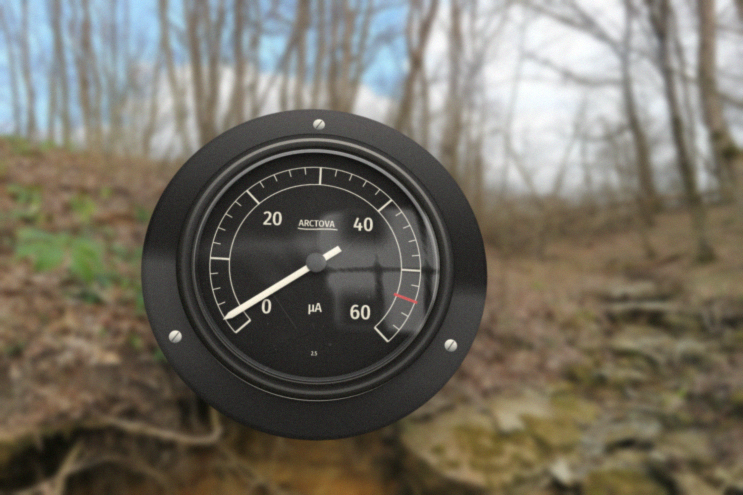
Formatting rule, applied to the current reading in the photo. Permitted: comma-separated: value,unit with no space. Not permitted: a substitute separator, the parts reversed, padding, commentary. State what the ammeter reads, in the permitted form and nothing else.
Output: 2,µA
